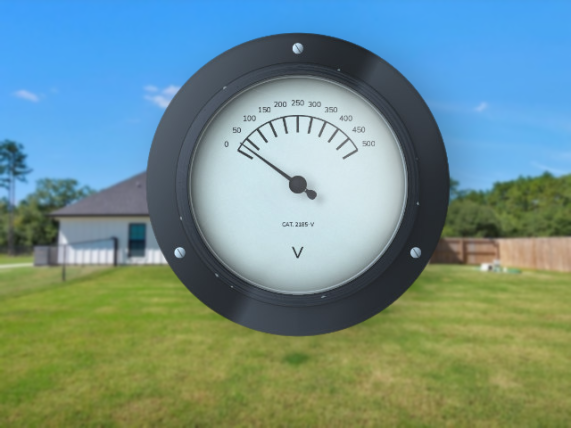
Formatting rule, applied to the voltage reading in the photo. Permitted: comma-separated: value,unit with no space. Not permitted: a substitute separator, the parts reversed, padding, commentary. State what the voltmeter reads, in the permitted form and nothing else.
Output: 25,V
